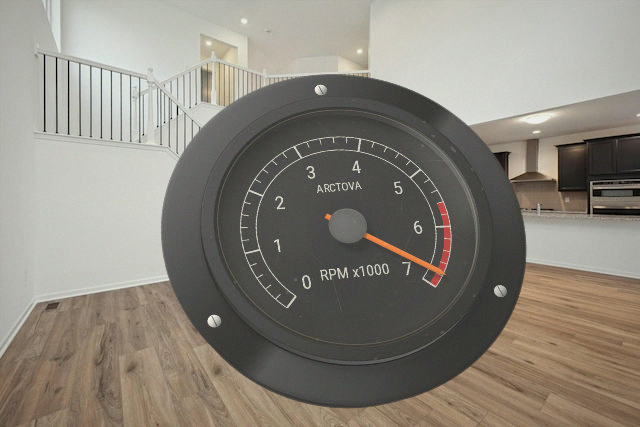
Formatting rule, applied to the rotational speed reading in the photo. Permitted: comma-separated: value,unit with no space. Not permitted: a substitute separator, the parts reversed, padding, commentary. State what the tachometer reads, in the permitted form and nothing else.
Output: 6800,rpm
